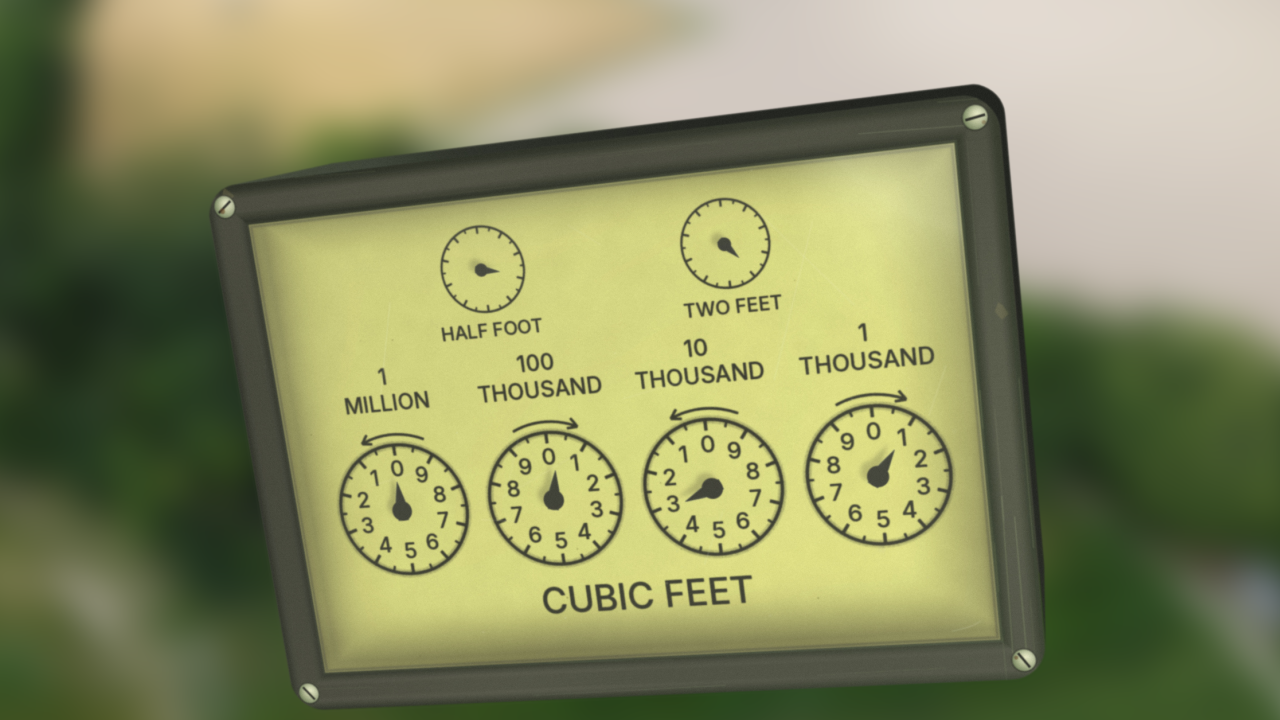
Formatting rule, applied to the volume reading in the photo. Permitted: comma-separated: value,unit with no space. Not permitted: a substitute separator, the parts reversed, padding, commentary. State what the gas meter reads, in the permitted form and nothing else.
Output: 3100,ft³
